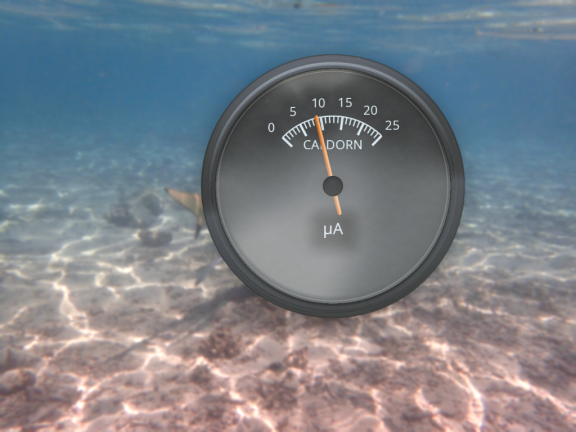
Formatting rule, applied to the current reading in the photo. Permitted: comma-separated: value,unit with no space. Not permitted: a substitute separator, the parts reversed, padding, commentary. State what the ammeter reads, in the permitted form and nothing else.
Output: 9,µA
